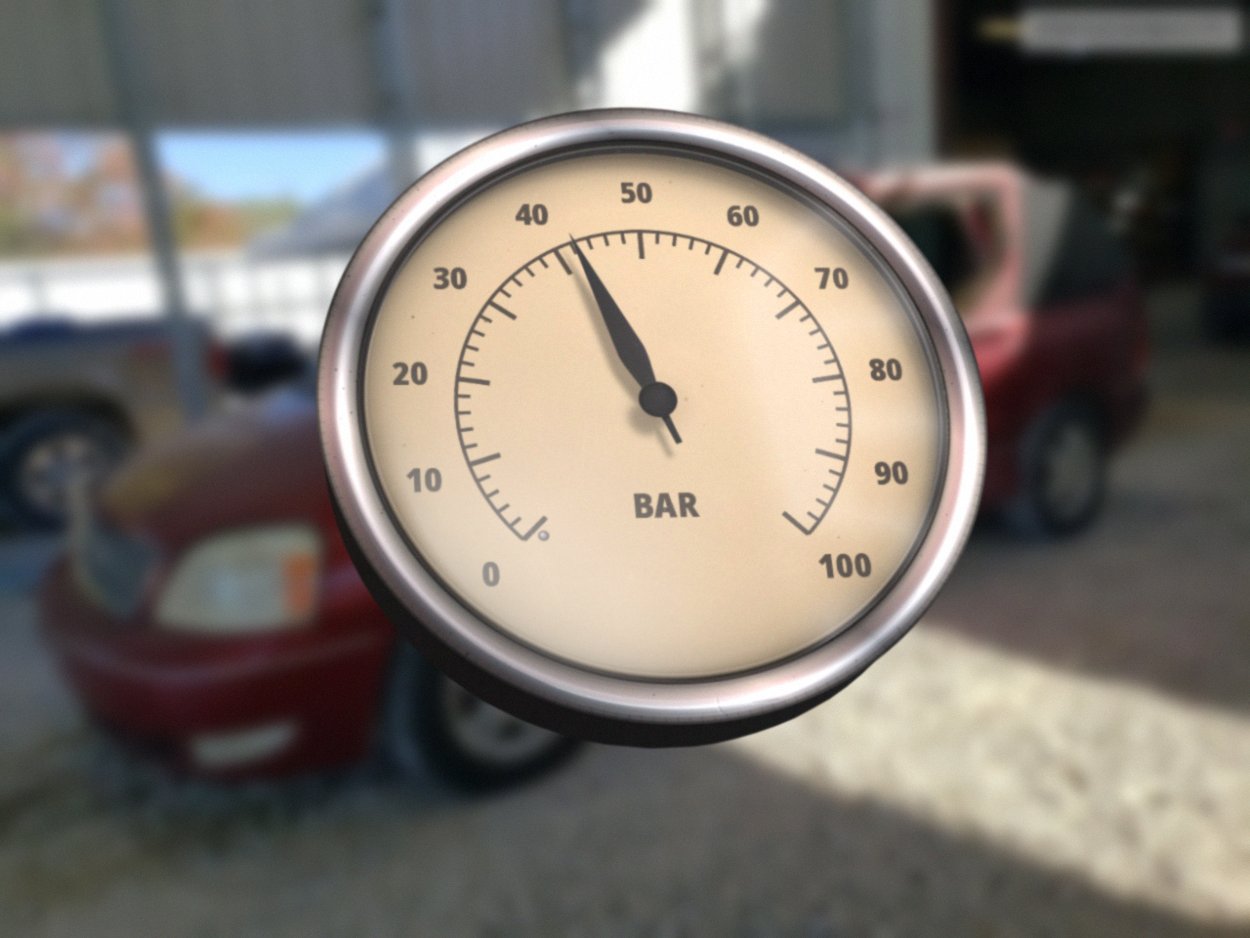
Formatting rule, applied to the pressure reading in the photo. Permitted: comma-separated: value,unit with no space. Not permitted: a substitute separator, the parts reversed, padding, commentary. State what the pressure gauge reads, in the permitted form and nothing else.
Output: 42,bar
